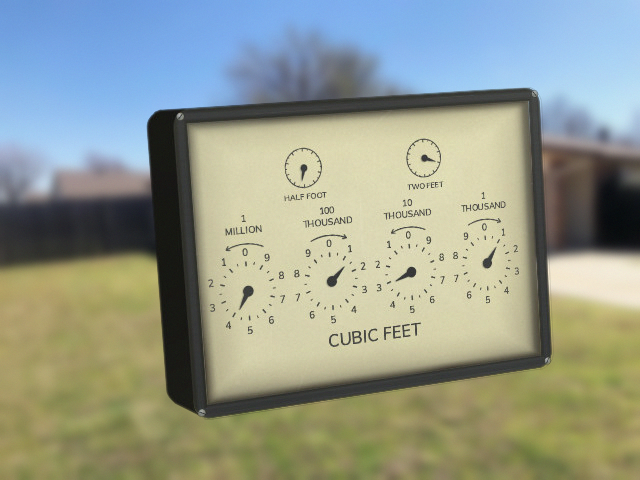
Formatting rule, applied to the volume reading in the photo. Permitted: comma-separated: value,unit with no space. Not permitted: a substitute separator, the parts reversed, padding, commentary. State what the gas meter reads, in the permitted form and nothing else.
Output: 413100,ft³
